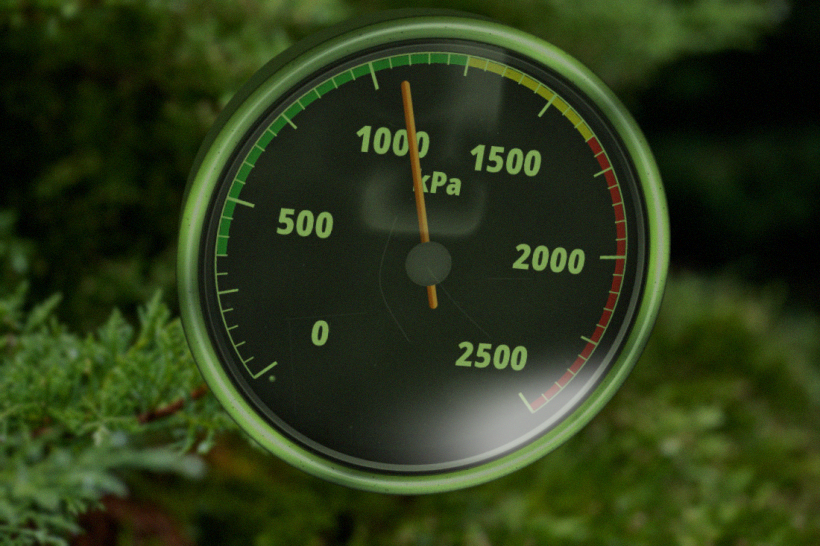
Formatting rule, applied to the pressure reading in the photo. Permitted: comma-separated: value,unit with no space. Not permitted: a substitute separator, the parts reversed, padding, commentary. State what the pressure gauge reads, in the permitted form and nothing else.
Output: 1075,kPa
